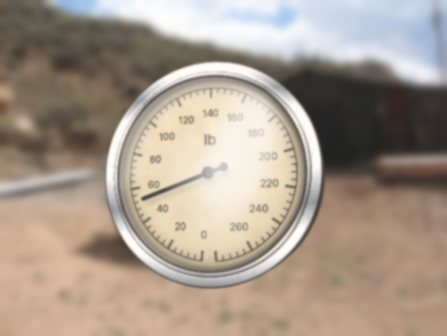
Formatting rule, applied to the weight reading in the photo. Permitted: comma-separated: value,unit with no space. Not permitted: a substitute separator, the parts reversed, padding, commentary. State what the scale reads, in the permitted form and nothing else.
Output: 52,lb
